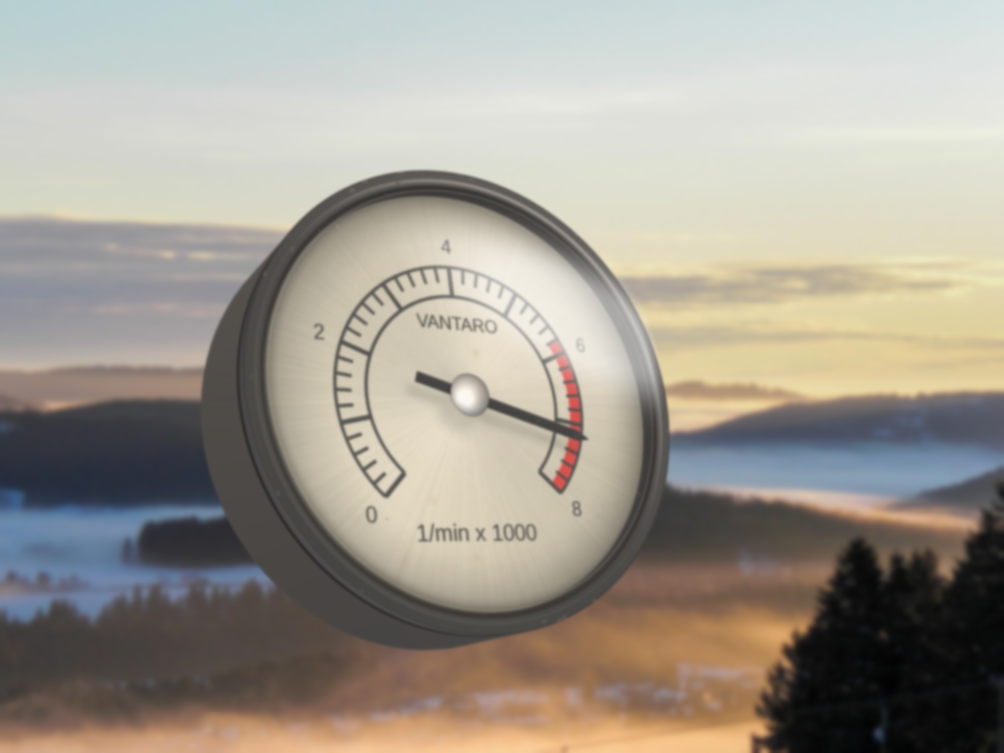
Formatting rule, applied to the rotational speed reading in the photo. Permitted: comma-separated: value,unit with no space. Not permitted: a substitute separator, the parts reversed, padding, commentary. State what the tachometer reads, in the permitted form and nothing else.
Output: 7200,rpm
